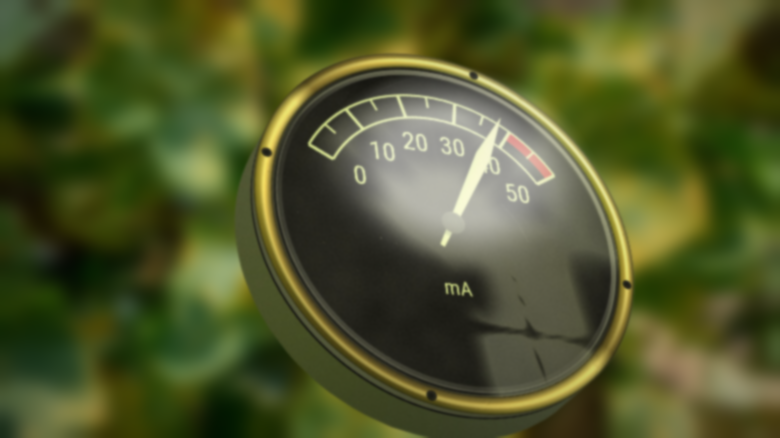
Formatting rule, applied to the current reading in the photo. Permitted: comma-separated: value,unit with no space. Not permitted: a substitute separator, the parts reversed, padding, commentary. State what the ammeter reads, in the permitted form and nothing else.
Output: 37.5,mA
